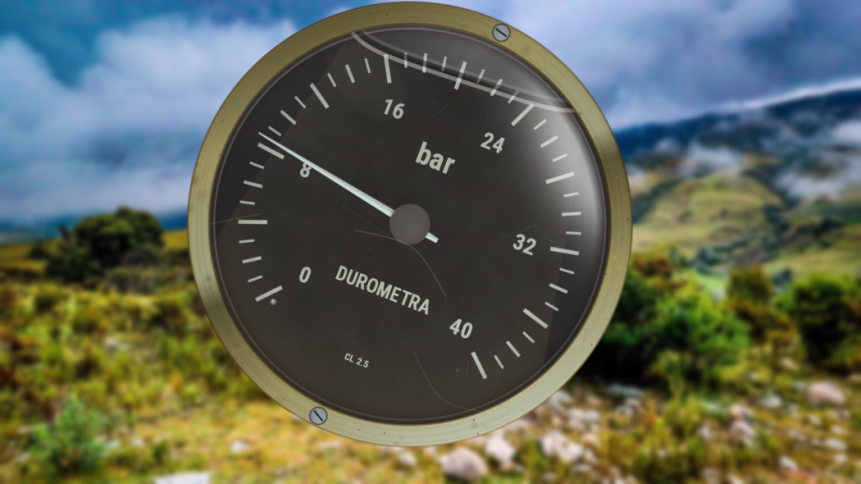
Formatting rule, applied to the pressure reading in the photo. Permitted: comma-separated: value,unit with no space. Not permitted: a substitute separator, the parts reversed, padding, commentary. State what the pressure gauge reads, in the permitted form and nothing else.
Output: 8.5,bar
